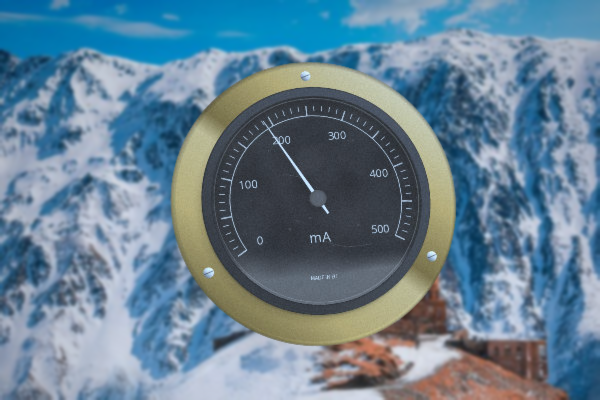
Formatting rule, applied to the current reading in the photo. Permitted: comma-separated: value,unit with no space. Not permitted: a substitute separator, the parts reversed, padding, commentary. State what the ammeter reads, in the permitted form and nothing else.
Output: 190,mA
